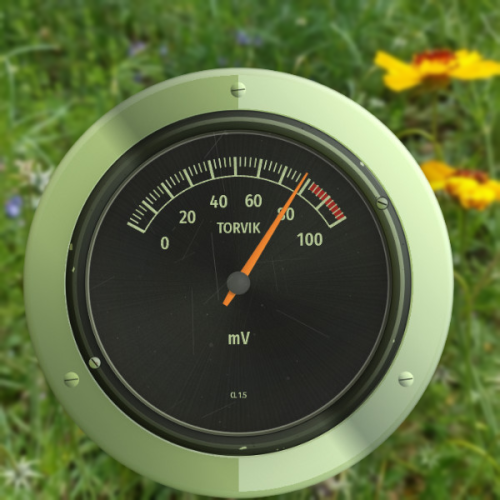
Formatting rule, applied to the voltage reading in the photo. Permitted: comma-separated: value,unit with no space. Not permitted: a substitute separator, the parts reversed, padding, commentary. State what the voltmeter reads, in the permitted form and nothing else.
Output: 78,mV
